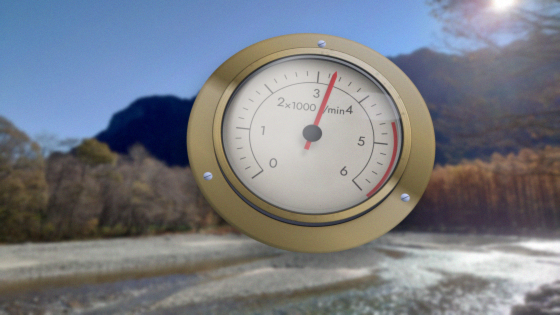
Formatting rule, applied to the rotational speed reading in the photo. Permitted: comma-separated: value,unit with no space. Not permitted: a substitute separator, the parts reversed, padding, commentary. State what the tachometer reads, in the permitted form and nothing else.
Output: 3300,rpm
